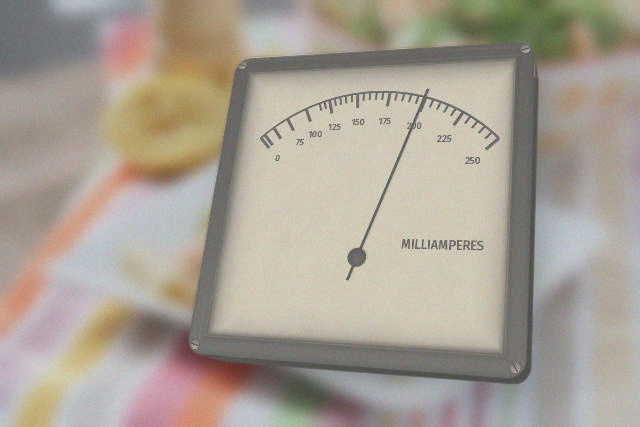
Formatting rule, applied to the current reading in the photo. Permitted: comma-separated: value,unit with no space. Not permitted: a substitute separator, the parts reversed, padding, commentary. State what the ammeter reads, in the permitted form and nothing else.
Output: 200,mA
